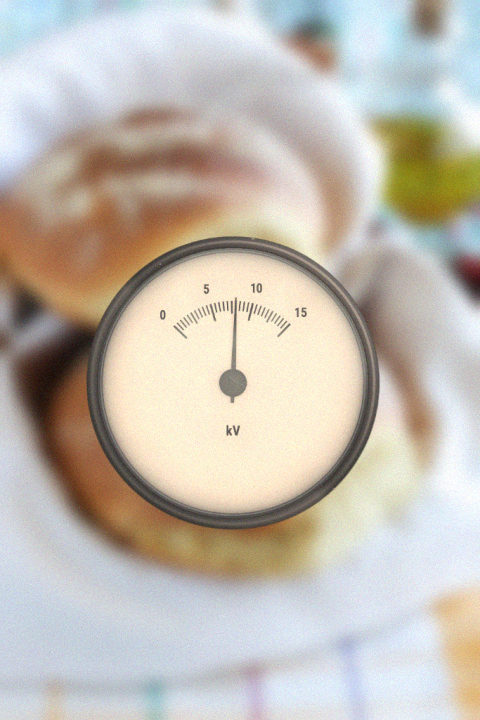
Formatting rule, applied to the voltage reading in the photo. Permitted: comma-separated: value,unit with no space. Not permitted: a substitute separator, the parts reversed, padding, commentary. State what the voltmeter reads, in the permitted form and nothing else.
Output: 8,kV
